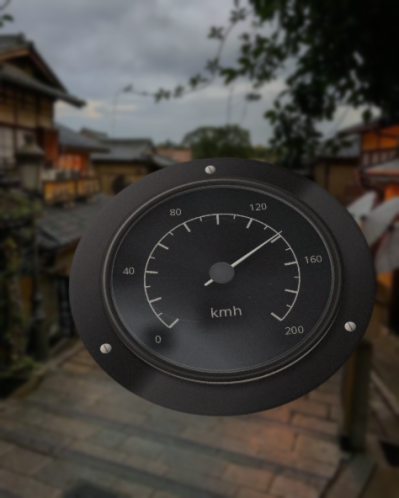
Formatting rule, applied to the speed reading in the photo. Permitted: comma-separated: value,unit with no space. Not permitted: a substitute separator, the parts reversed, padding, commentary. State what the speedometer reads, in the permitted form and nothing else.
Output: 140,km/h
